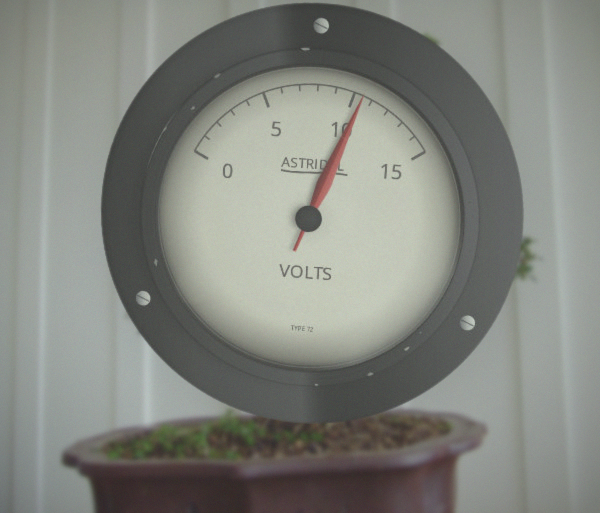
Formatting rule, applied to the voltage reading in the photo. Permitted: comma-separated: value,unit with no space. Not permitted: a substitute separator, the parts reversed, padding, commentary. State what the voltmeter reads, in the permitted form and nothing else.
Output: 10.5,V
